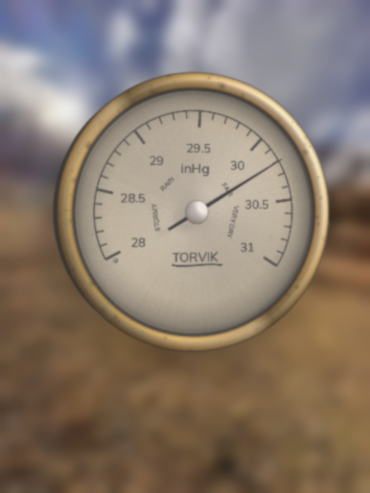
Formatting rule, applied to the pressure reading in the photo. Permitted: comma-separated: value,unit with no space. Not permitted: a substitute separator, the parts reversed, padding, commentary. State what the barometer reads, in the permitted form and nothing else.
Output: 30.2,inHg
